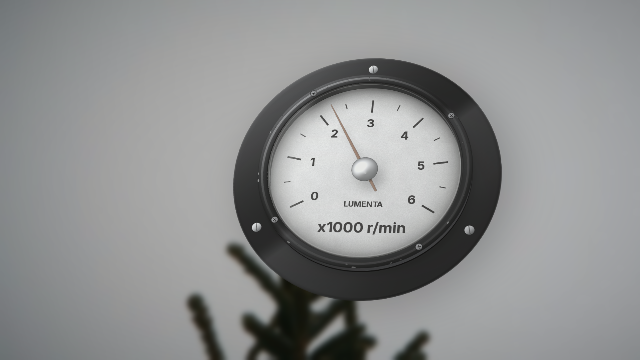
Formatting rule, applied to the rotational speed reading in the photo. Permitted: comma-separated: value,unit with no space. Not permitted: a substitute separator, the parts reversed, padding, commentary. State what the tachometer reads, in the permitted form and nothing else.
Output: 2250,rpm
